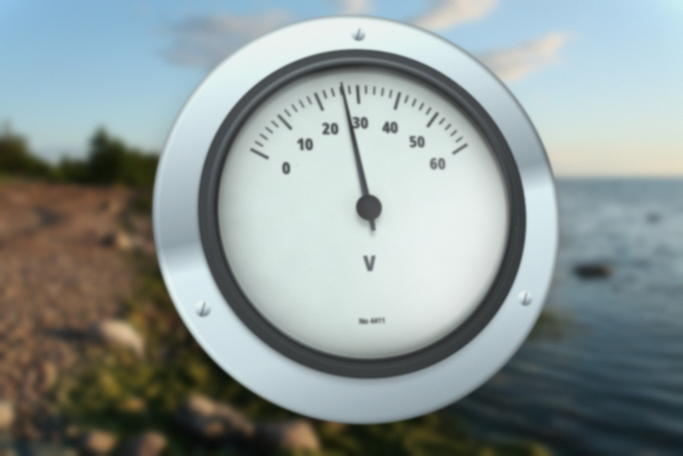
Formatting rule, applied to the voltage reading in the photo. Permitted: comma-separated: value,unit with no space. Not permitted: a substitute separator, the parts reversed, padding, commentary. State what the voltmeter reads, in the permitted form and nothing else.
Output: 26,V
